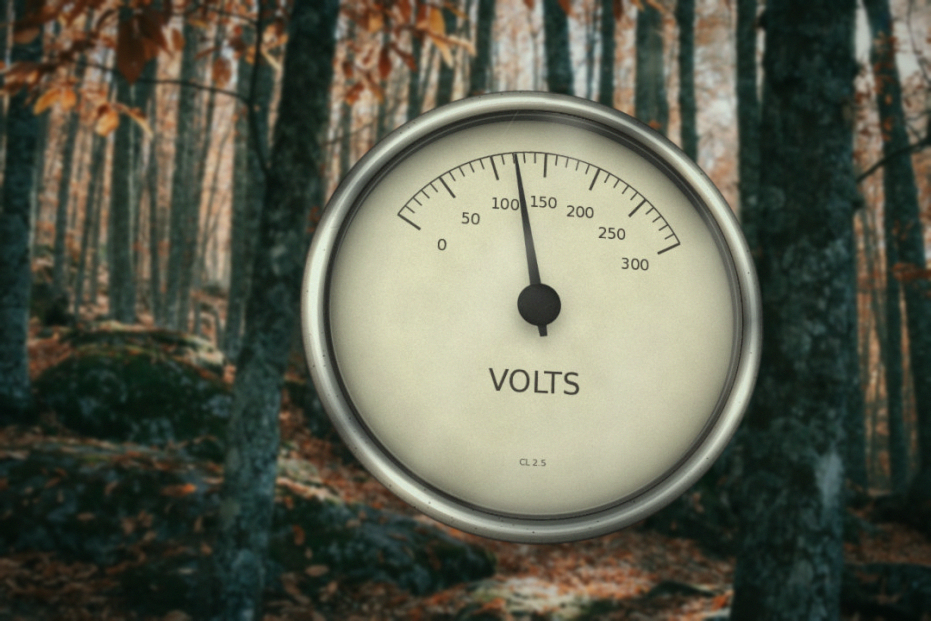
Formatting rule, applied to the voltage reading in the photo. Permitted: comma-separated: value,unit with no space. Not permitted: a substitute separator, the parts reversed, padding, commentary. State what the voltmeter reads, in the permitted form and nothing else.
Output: 120,V
